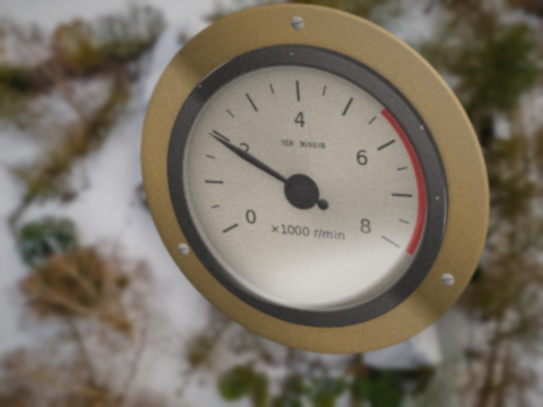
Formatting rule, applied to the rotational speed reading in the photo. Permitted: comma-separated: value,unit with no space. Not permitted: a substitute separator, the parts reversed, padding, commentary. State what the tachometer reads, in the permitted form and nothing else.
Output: 2000,rpm
